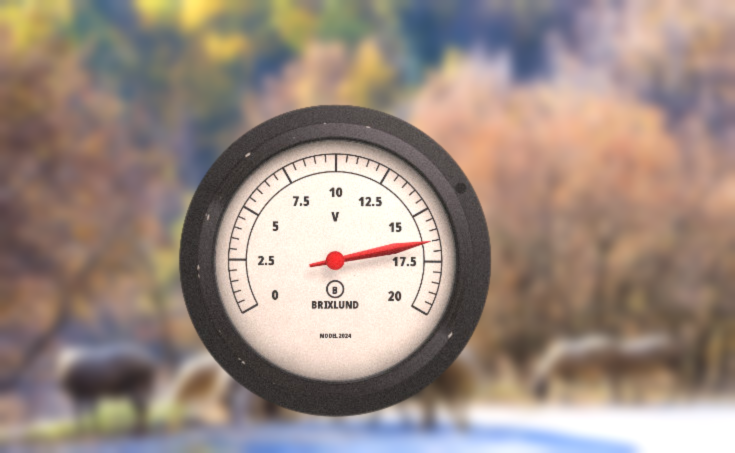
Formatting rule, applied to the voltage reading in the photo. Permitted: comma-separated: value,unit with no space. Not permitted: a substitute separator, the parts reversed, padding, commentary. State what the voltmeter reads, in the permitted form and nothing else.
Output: 16.5,V
